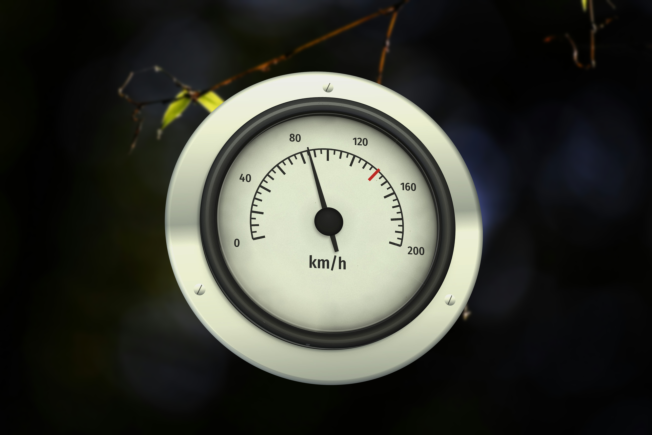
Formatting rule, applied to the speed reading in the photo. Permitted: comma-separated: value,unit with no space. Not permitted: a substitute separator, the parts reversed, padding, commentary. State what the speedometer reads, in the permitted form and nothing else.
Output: 85,km/h
